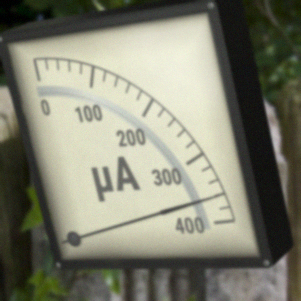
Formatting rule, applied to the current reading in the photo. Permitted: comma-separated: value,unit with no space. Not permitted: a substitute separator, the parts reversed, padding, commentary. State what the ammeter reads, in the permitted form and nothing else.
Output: 360,µA
